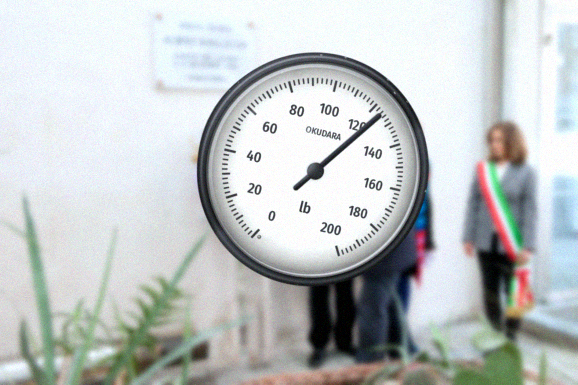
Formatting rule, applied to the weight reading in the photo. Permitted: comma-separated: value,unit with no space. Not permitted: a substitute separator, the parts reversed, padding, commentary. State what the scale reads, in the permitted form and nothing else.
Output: 124,lb
